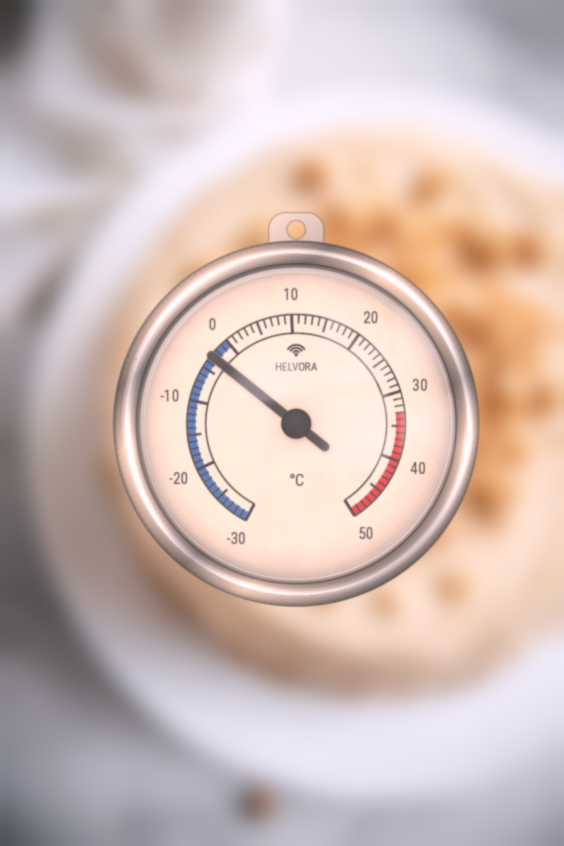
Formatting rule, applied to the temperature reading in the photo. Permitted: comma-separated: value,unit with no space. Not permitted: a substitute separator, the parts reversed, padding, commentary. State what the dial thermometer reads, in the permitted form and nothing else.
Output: -3,°C
